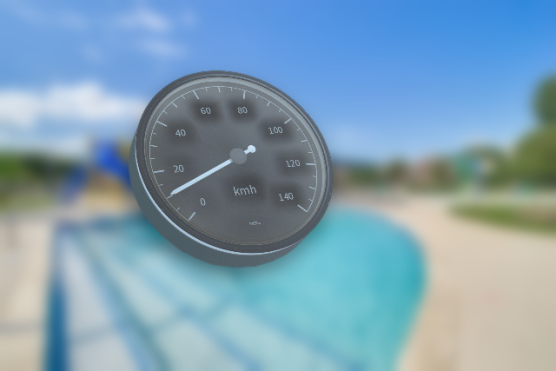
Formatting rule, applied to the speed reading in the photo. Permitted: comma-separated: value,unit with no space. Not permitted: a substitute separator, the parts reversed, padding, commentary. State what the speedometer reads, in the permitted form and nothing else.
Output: 10,km/h
